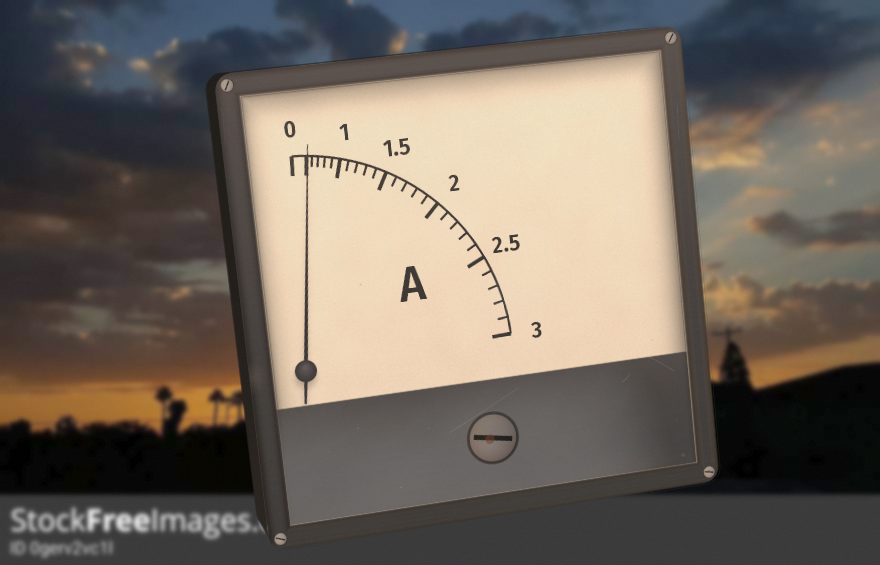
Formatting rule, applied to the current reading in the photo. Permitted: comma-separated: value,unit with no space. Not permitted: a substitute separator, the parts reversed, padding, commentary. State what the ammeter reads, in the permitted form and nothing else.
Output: 0.5,A
